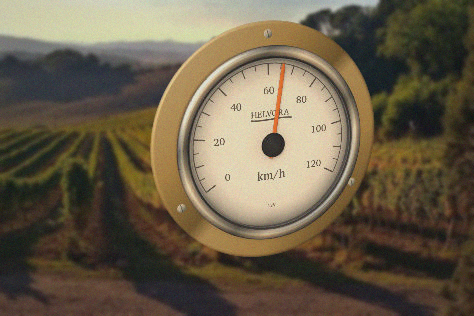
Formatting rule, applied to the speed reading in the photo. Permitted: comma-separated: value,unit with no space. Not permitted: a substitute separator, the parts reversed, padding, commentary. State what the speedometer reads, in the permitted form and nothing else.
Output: 65,km/h
